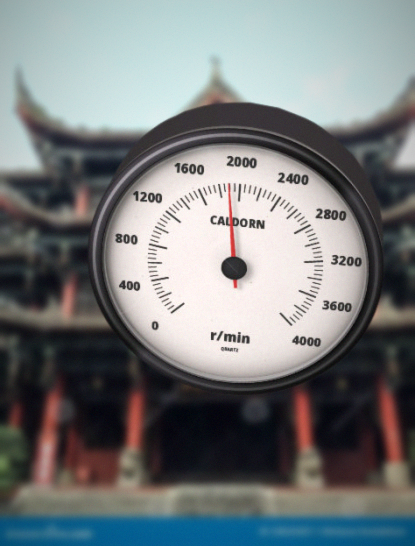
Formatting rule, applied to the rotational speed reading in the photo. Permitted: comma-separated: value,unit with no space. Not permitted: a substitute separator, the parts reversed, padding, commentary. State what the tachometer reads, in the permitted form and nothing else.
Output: 1900,rpm
